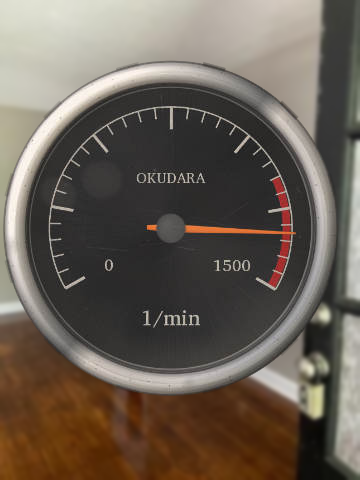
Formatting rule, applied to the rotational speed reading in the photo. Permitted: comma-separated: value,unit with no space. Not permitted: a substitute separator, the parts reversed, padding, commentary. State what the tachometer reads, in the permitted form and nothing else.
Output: 1325,rpm
